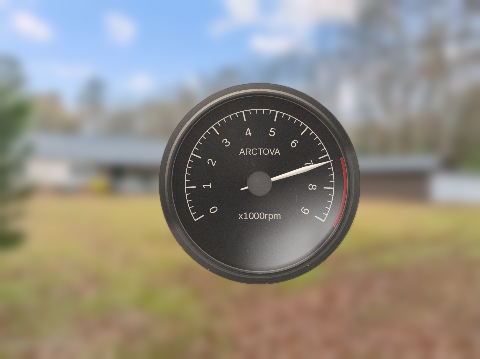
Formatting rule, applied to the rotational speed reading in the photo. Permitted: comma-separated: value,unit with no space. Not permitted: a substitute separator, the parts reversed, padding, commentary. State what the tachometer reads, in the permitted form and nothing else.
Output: 7200,rpm
